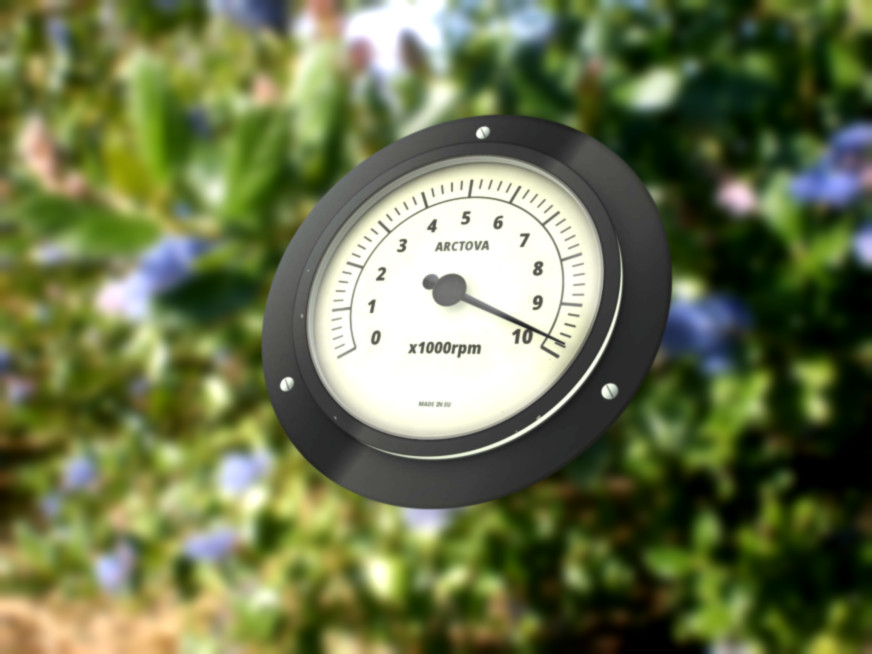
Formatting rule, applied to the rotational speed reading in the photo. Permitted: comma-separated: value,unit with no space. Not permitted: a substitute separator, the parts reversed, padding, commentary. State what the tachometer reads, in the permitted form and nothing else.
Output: 9800,rpm
